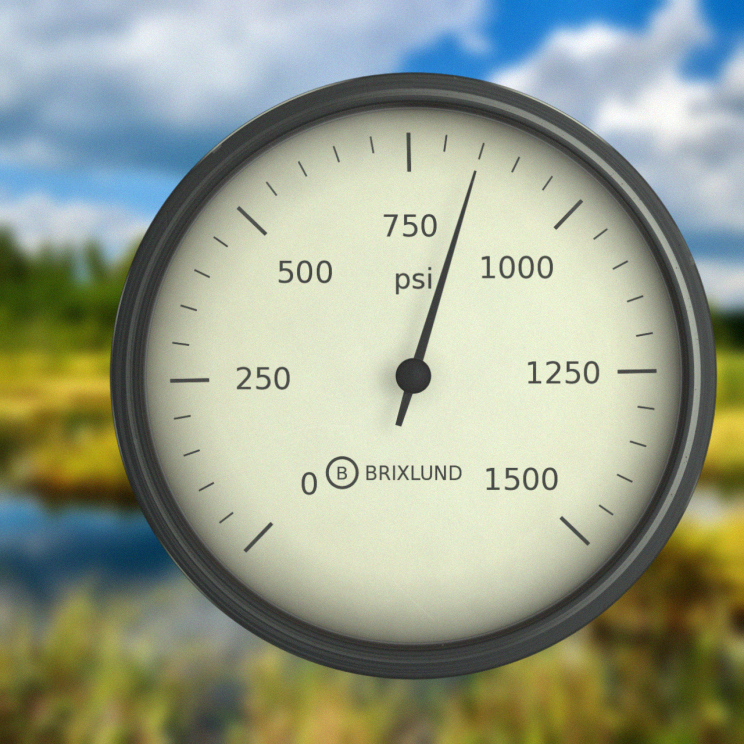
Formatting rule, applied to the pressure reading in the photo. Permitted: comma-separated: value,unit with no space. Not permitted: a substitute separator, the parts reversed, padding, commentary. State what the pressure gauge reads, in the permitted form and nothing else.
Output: 850,psi
